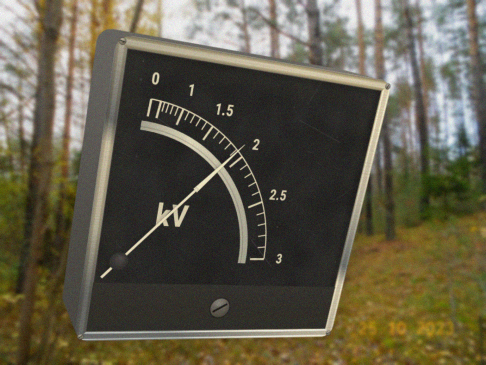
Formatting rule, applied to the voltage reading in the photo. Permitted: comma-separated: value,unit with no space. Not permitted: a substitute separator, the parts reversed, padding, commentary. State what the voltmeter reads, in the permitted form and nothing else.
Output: 1.9,kV
